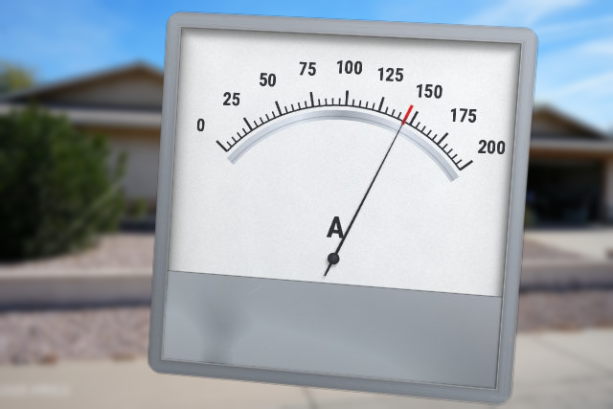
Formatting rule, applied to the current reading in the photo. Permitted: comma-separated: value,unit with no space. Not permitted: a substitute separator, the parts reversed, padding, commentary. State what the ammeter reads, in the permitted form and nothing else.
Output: 145,A
